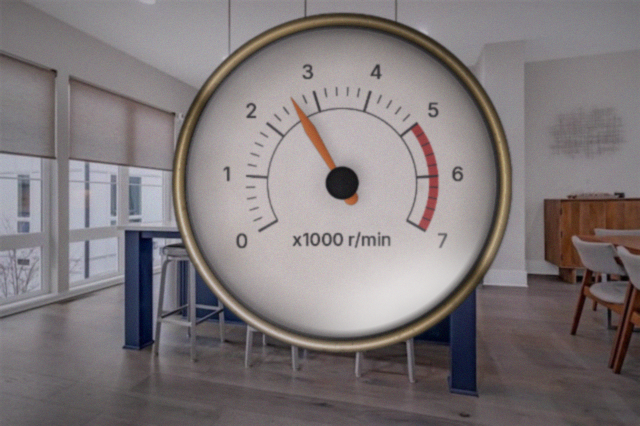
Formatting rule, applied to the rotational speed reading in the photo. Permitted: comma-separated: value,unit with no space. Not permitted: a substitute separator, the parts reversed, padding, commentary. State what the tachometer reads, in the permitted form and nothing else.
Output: 2600,rpm
